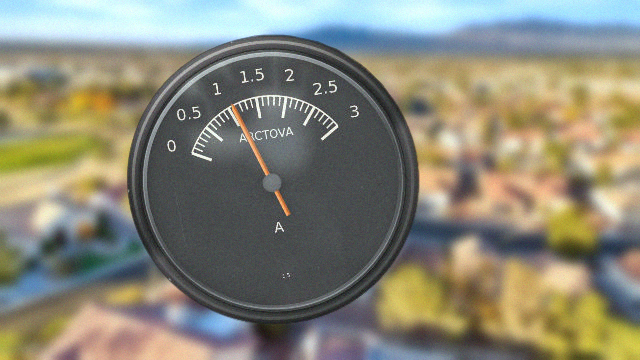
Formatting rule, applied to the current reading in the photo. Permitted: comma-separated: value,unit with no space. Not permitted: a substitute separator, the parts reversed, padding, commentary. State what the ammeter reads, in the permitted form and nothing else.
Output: 1.1,A
